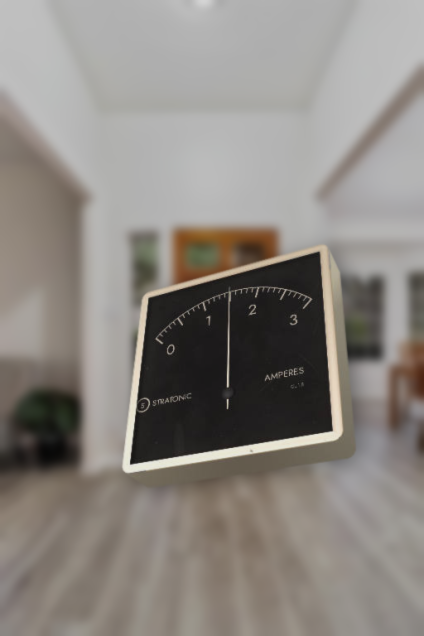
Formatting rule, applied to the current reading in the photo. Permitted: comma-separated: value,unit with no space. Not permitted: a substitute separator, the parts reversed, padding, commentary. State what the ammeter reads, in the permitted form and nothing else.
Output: 1.5,A
